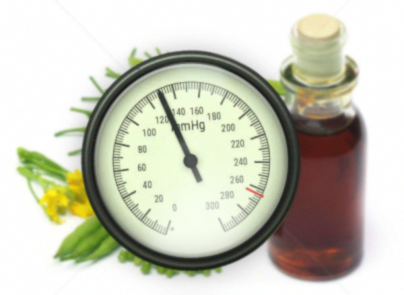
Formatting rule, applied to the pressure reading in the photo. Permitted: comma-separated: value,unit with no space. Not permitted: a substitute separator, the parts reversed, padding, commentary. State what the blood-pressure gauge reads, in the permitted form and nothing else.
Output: 130,mmHg
